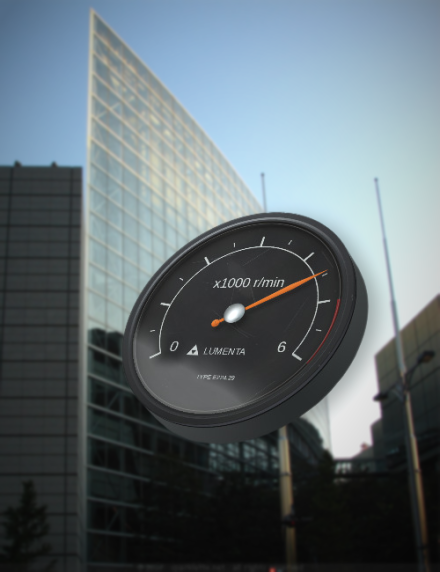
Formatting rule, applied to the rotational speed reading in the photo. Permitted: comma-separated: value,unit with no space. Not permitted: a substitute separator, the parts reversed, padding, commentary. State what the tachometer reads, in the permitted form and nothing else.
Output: 4500,rpm
